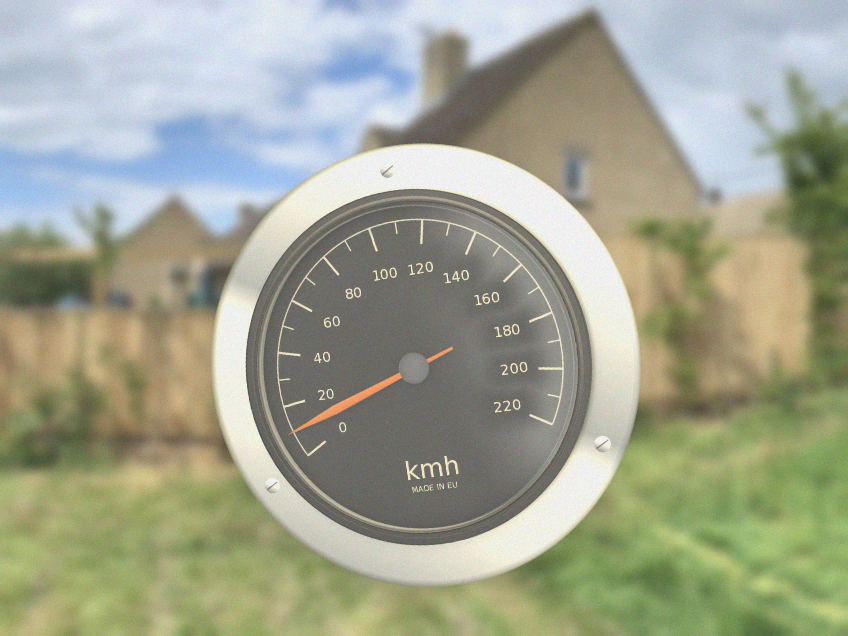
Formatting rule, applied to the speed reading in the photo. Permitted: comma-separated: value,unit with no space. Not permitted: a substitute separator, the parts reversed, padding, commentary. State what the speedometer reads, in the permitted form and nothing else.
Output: 10,km/h
